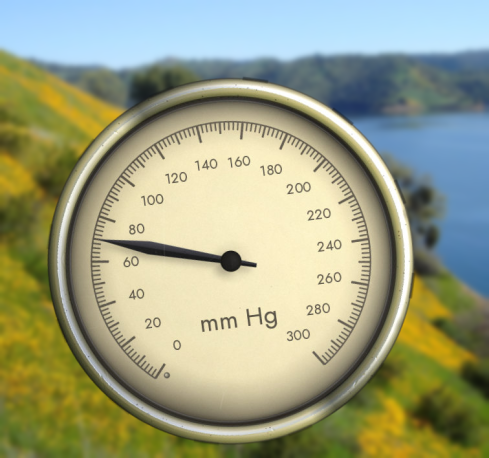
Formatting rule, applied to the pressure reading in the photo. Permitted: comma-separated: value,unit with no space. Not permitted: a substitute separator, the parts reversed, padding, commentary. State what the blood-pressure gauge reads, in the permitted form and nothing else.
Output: 70,mmHg
